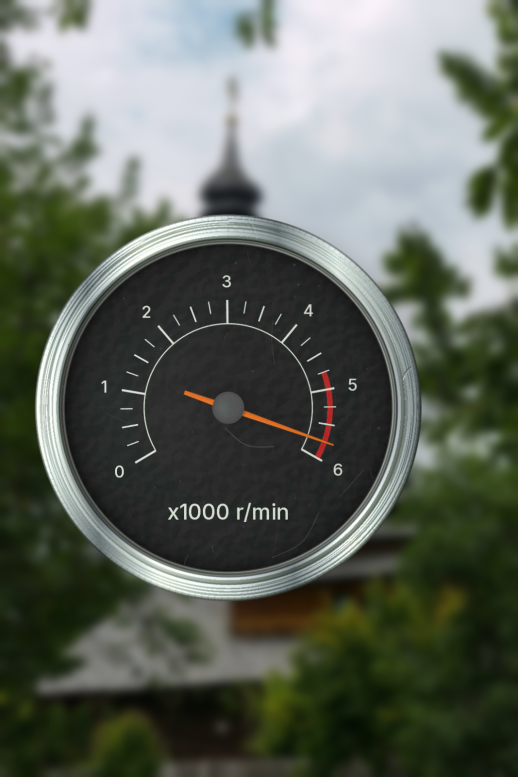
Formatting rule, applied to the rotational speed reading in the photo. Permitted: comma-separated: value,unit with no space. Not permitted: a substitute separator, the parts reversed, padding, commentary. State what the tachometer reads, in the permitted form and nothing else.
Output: 5750,rpm
